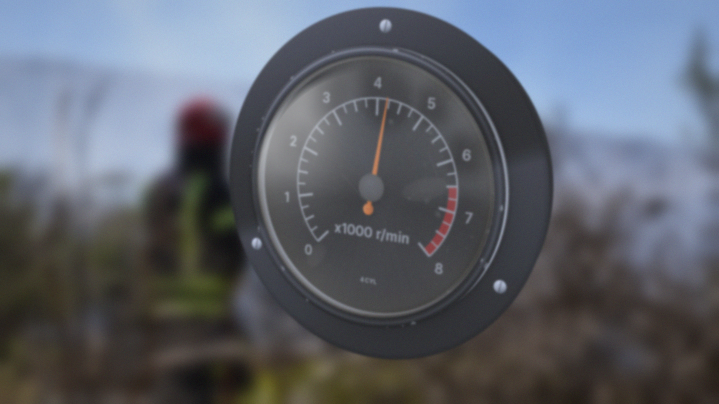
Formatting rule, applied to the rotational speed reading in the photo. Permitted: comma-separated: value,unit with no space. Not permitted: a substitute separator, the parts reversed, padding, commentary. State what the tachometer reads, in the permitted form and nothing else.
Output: 4250,rpm
